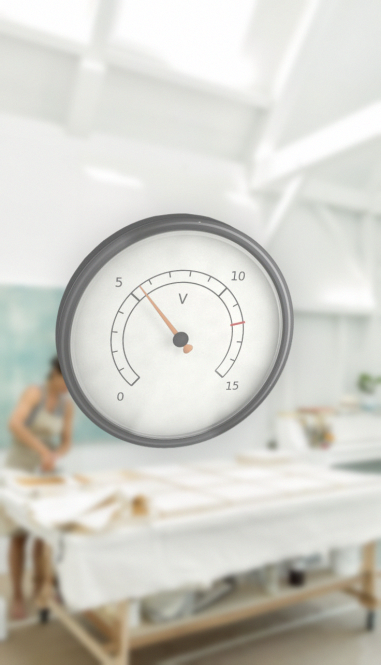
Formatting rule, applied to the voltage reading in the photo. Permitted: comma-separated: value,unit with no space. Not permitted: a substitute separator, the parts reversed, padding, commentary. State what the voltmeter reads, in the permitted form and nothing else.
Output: 5.5,V
